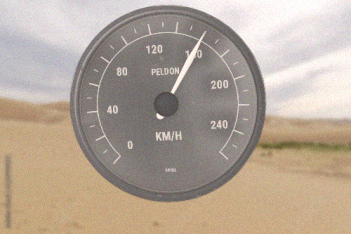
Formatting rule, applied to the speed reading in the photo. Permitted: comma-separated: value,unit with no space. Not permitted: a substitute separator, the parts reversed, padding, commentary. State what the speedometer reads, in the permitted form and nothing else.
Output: 160,km/h
